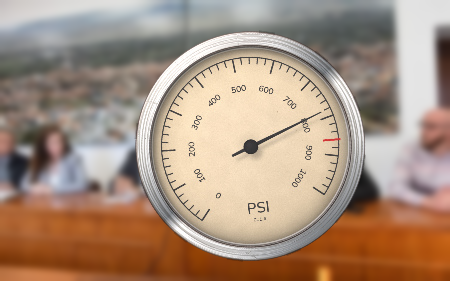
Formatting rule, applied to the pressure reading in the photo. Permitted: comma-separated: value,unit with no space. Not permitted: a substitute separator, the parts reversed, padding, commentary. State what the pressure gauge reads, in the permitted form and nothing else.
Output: 780,psi
